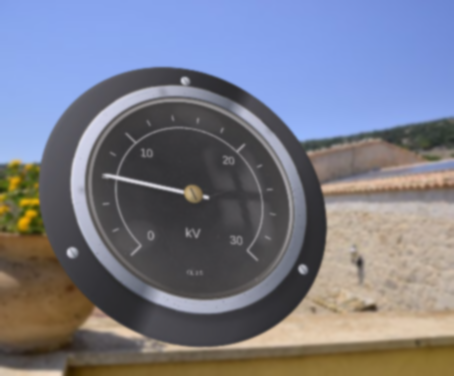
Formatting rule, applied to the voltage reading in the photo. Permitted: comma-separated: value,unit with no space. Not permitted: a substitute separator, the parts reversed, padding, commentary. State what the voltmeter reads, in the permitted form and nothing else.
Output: 6,kV
